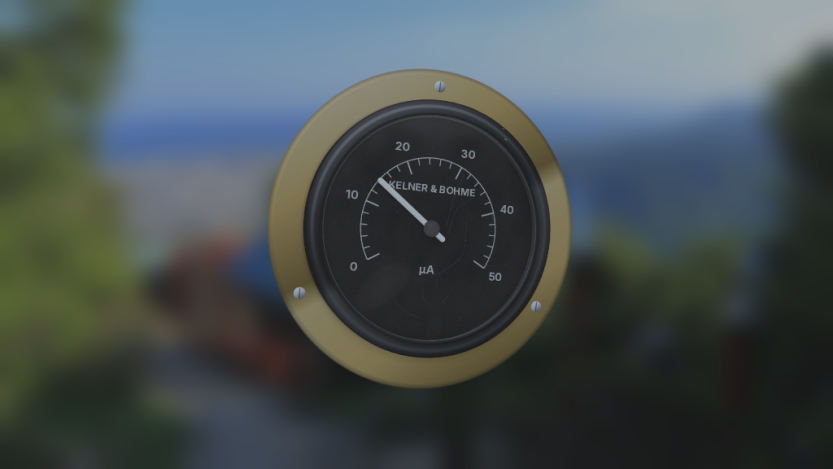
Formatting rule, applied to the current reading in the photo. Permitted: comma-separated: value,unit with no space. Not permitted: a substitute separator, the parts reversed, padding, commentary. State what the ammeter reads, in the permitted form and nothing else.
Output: 14,µA
